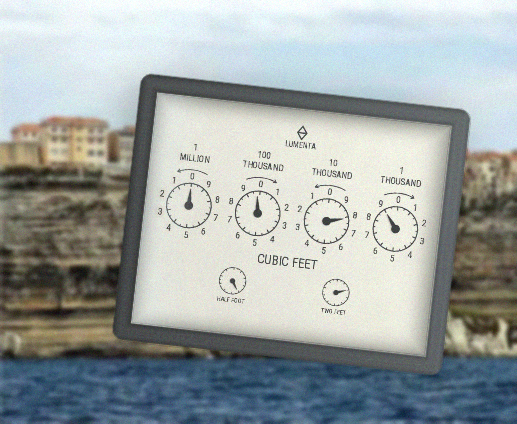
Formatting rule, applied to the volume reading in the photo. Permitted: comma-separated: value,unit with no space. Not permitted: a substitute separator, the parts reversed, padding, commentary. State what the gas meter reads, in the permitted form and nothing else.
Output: 997900,ft³
